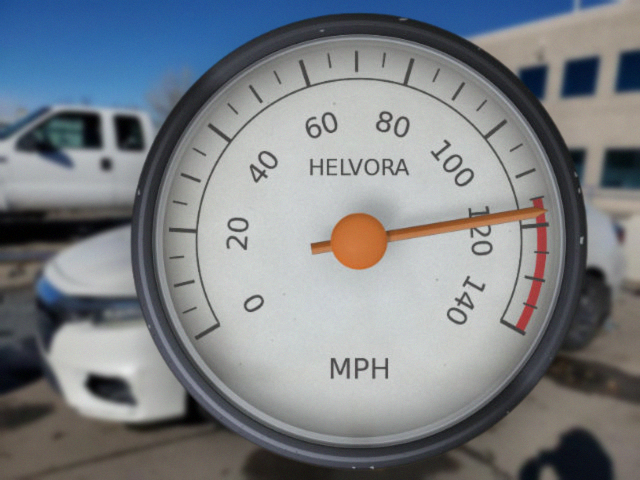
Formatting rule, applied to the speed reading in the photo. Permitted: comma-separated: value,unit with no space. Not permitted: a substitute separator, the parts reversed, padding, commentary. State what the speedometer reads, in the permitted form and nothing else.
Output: 117.5,mph
